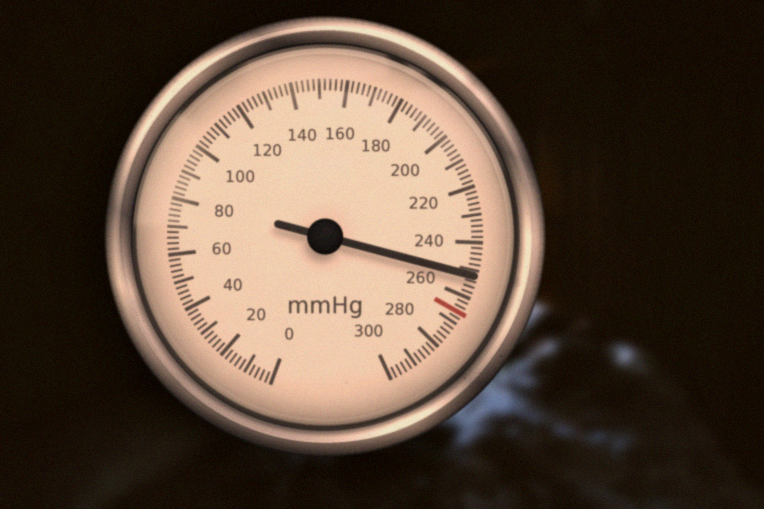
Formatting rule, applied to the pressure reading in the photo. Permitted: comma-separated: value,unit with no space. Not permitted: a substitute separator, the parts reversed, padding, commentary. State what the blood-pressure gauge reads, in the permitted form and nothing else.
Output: 252,mmHg
